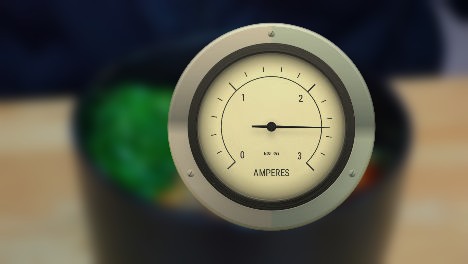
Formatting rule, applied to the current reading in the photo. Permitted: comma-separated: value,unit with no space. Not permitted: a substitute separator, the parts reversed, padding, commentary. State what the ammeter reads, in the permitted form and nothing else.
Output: 2.5,A
